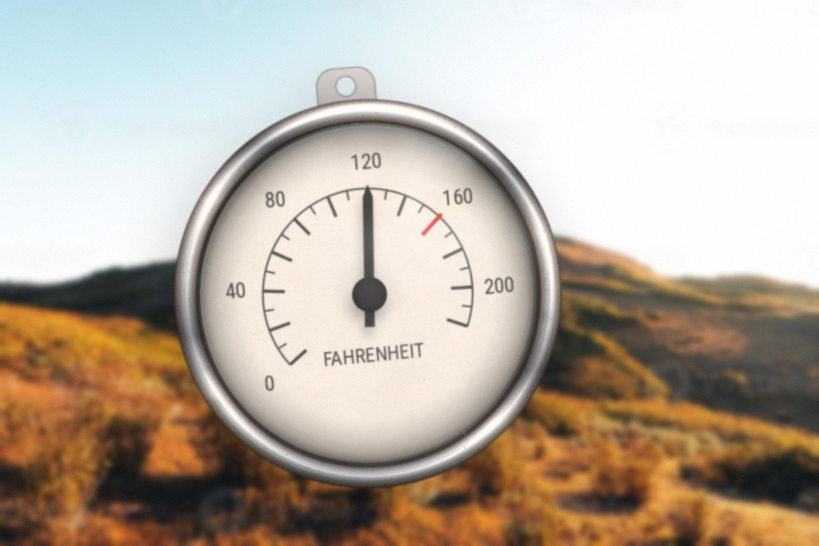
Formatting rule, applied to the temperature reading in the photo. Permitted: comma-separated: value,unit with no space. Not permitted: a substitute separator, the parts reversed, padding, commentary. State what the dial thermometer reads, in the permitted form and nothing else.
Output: 120,°F
